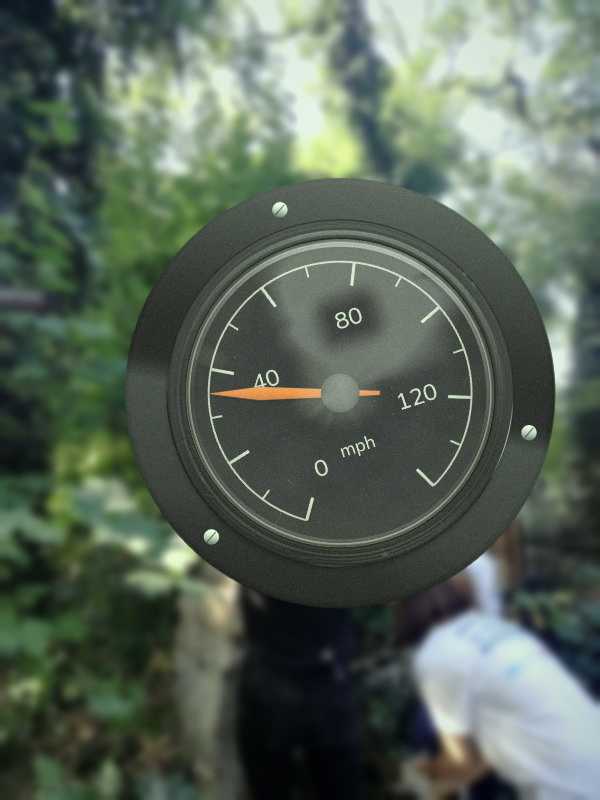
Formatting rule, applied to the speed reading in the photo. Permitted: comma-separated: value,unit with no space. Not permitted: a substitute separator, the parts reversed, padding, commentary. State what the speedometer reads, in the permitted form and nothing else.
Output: 35,mph
